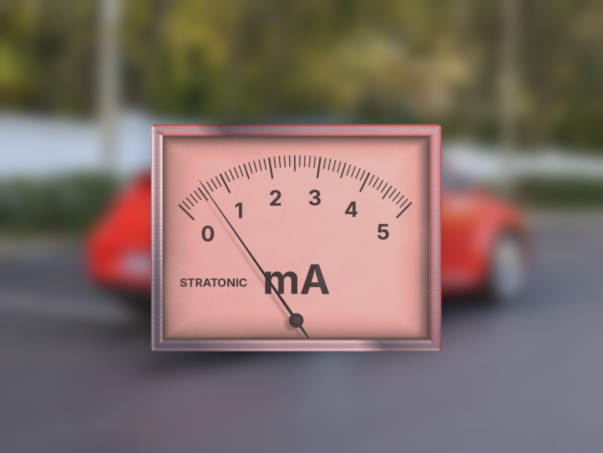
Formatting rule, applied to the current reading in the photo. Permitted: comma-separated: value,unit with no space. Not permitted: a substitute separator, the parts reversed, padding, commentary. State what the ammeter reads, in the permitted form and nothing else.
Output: 0.6,mA
